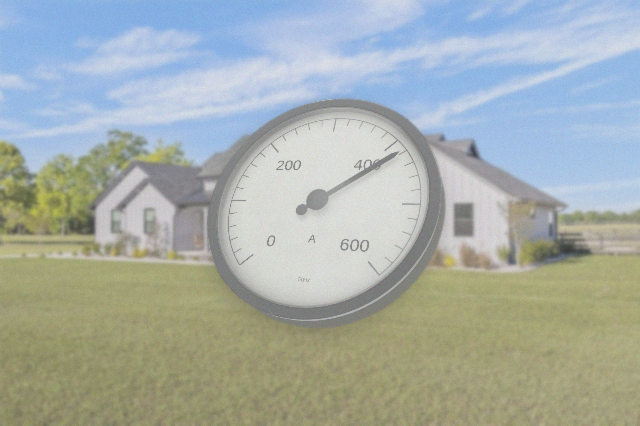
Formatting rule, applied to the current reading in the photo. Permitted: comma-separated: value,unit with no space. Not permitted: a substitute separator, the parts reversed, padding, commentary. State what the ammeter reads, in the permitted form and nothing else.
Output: 420,A
